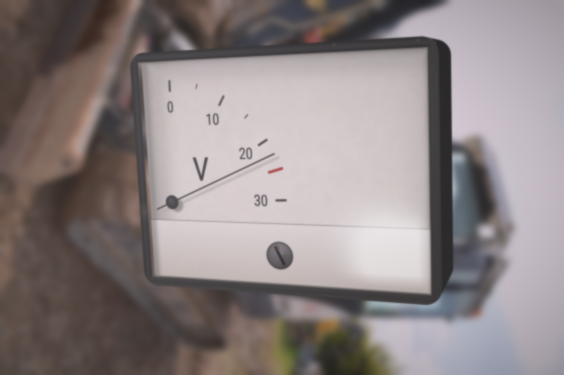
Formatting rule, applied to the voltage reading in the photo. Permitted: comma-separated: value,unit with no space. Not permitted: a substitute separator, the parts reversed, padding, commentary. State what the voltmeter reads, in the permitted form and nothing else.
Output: 22.5,V
